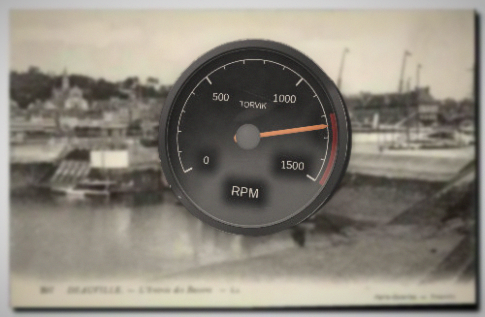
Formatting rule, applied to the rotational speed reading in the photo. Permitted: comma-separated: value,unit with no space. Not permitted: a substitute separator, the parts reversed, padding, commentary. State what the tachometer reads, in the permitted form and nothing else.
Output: 1250,rpm
